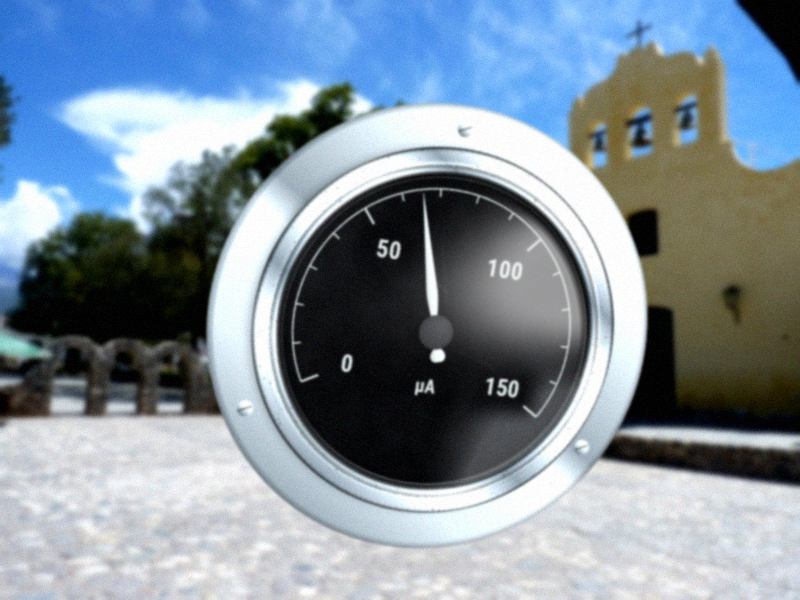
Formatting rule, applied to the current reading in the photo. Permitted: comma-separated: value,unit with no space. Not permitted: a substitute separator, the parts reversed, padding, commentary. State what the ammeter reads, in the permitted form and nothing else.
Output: 65,µA
